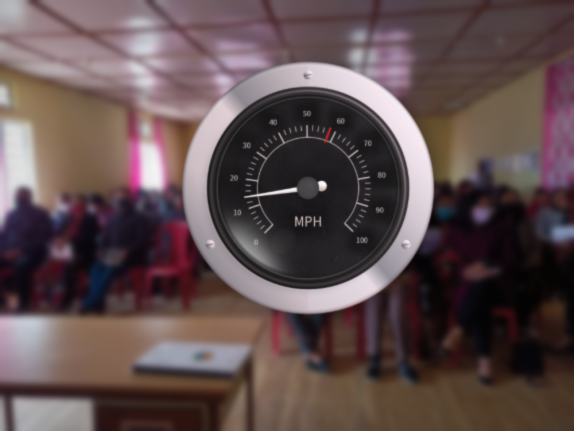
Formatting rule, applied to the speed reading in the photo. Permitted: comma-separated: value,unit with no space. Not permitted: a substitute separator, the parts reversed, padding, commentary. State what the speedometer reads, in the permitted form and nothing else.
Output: 14,mph
